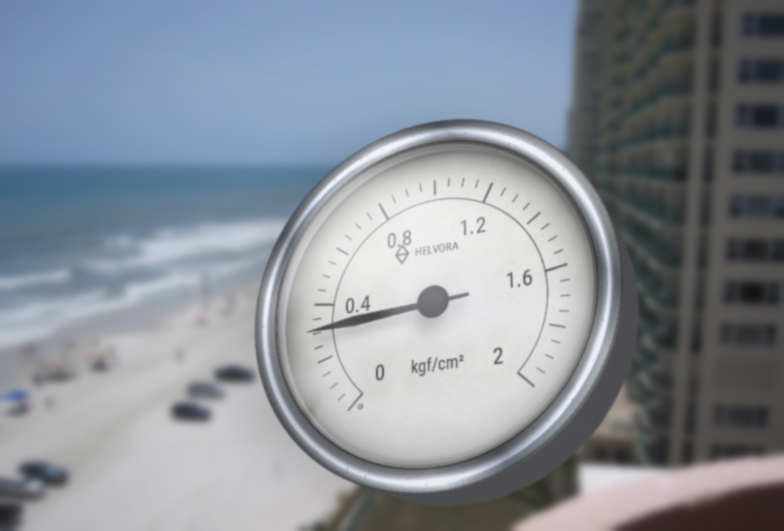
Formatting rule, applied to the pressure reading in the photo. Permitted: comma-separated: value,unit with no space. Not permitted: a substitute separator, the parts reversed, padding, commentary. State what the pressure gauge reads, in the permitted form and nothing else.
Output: 0.3,kg/cm²
